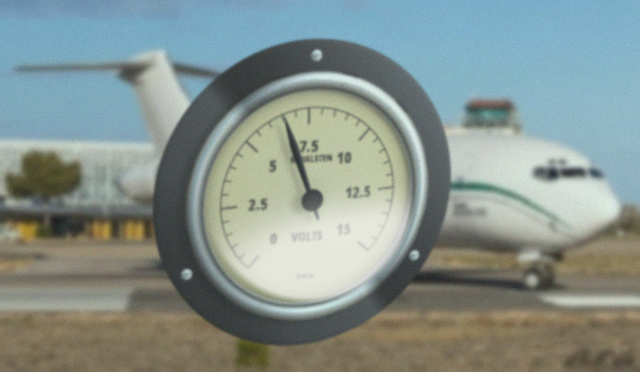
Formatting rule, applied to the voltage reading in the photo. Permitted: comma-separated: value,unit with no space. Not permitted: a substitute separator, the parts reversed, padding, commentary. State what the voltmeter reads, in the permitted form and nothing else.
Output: 6.5,V
